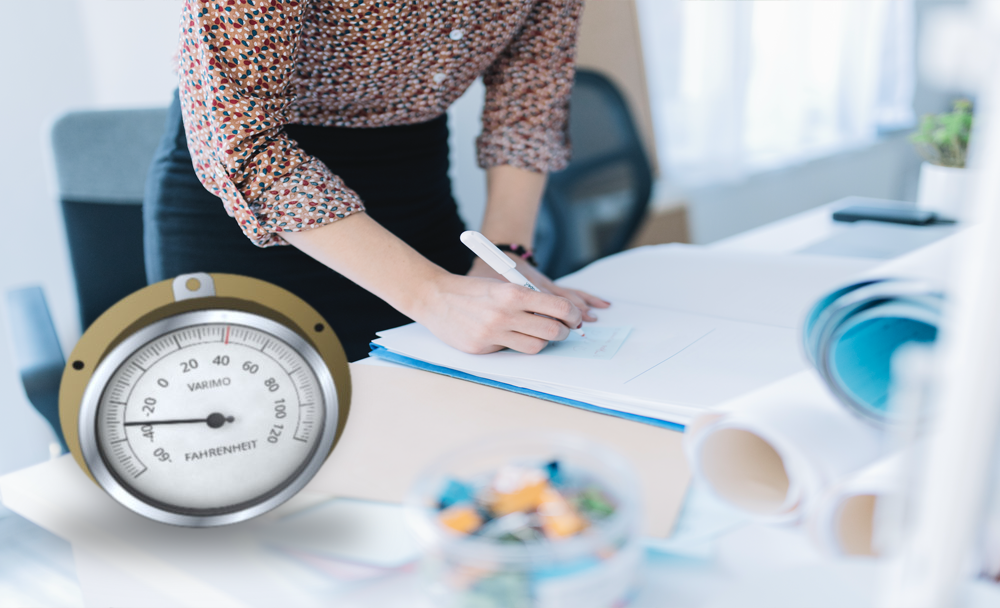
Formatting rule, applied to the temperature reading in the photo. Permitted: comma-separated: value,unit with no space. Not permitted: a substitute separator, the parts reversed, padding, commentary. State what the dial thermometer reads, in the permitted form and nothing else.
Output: -30,°F
